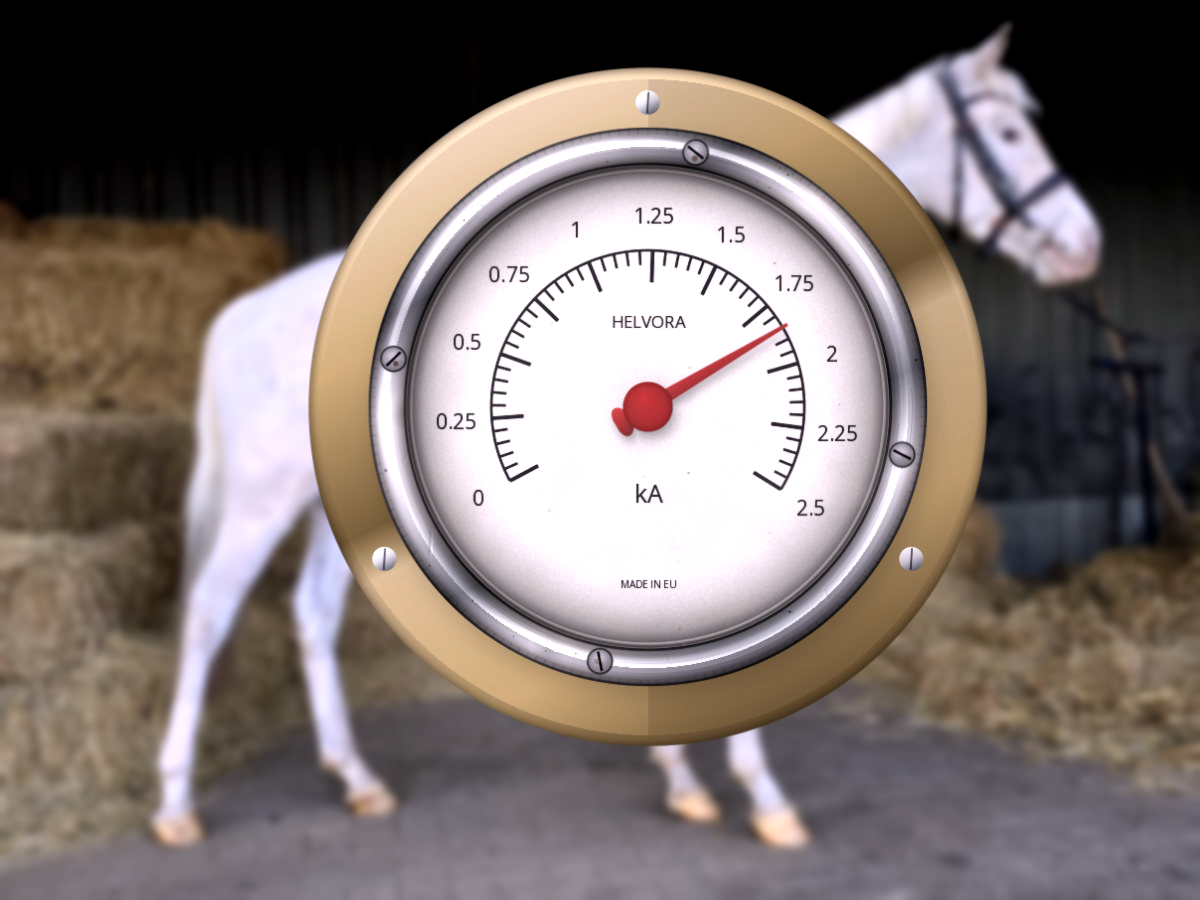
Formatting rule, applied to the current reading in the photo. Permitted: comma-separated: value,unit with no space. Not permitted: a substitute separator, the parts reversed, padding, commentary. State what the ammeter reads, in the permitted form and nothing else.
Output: 1.85,kA
